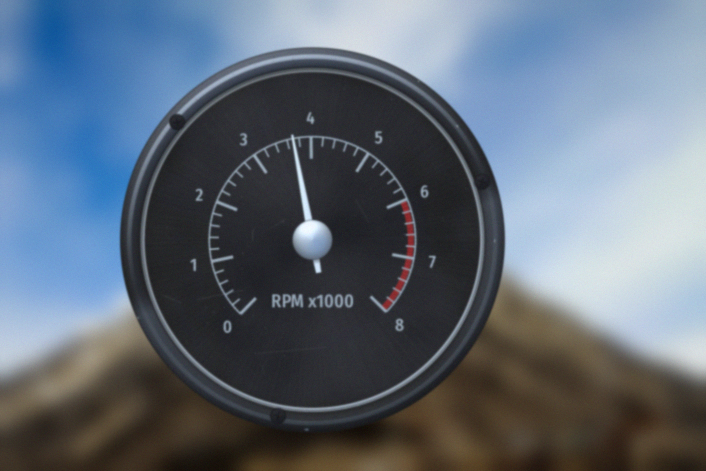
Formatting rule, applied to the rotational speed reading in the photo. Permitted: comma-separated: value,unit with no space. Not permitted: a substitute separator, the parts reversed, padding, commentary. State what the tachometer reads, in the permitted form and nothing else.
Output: 3700,rpm
